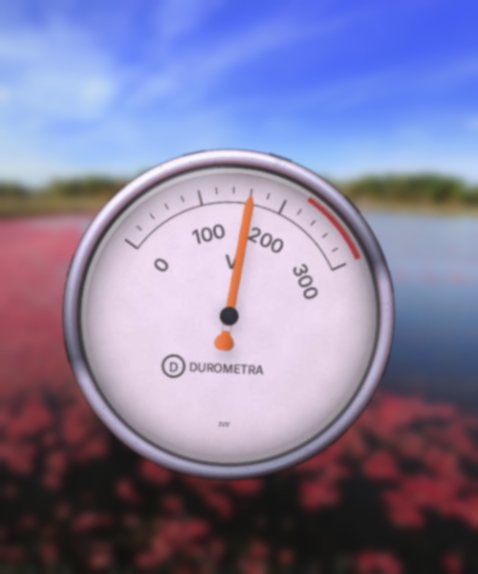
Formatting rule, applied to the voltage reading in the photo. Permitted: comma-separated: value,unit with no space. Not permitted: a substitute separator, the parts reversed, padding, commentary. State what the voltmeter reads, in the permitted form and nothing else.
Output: 160,V
